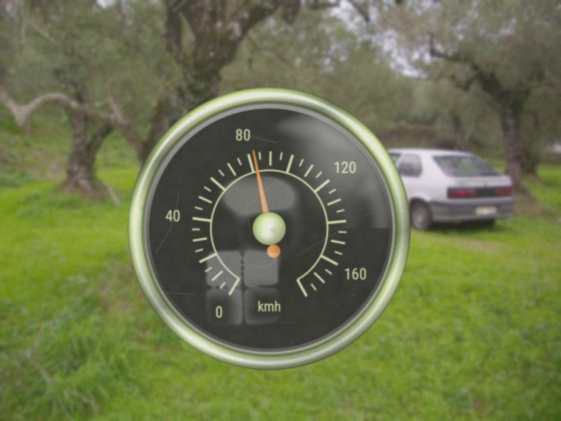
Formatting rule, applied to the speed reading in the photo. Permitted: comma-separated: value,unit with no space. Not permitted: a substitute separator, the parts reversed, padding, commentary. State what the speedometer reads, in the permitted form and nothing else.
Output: 82.5,km/h
